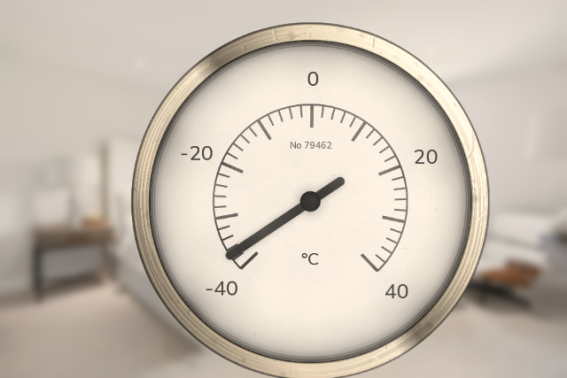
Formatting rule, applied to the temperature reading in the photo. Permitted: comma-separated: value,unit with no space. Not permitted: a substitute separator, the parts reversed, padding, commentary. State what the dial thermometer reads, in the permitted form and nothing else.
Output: -37,°C
